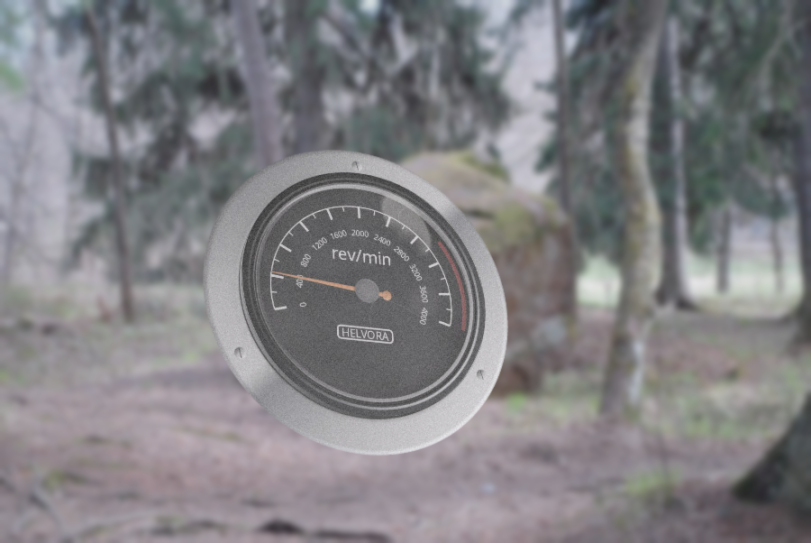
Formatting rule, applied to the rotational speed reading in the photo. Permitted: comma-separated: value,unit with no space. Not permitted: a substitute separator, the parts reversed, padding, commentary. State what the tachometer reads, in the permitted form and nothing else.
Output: 400,rpm
